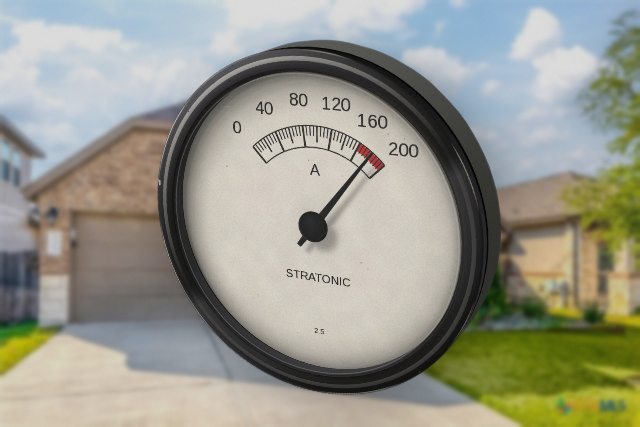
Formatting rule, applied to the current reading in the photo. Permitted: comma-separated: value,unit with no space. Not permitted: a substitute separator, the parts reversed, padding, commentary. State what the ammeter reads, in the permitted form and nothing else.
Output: 180,A
